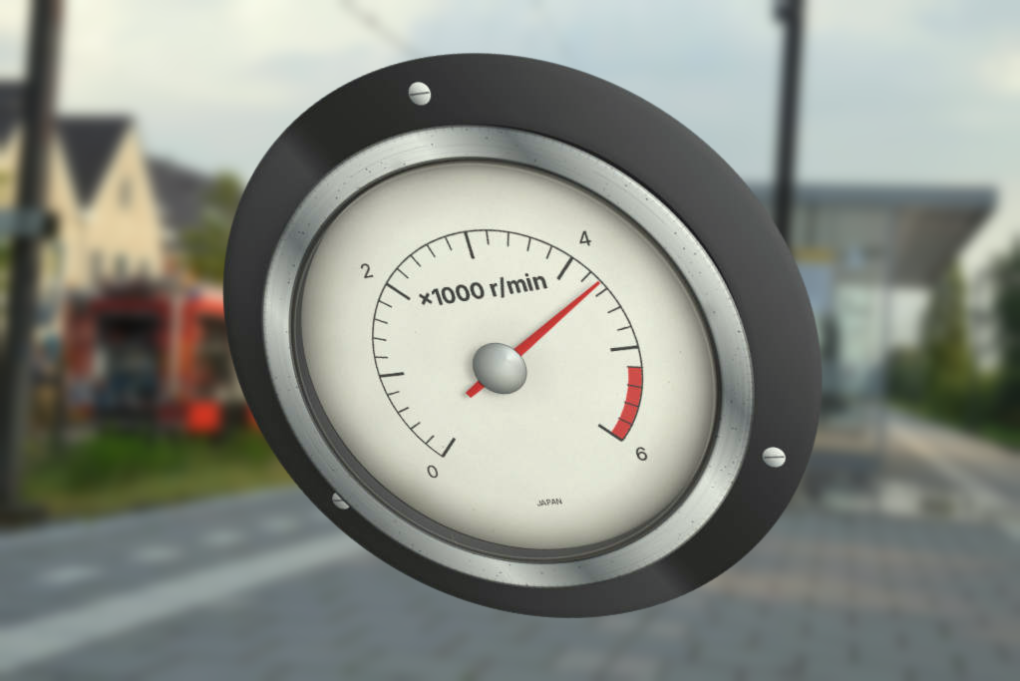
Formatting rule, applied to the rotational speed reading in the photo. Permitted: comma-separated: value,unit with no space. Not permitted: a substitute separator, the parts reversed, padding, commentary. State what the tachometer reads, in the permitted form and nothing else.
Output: 4300,rpm
